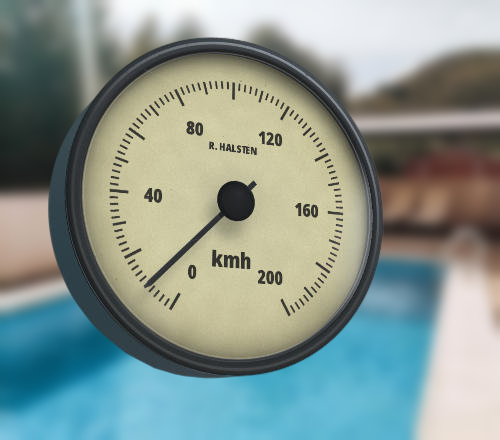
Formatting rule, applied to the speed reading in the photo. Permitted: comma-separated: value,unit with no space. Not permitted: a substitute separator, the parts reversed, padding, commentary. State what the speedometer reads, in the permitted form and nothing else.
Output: 10,km/h
